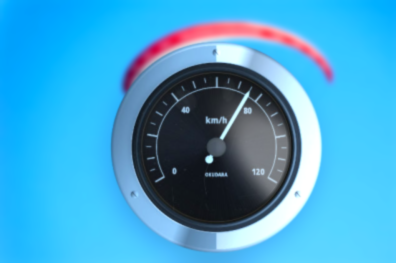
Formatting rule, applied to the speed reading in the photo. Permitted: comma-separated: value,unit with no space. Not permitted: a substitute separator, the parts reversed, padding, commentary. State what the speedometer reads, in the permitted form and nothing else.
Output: 75,km/h
